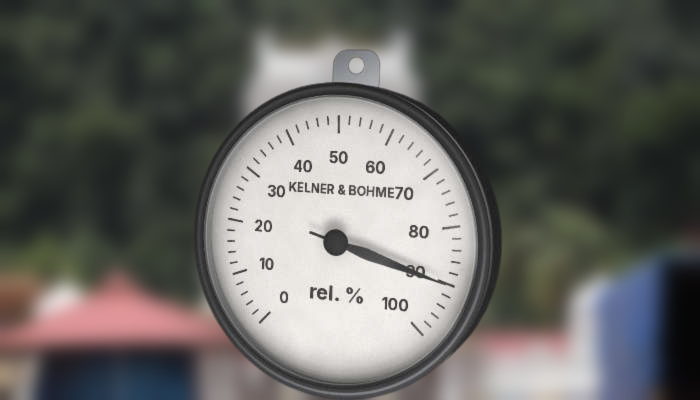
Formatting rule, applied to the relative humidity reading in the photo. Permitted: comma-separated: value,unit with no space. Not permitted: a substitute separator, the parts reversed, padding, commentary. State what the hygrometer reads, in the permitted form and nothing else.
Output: 90,%
